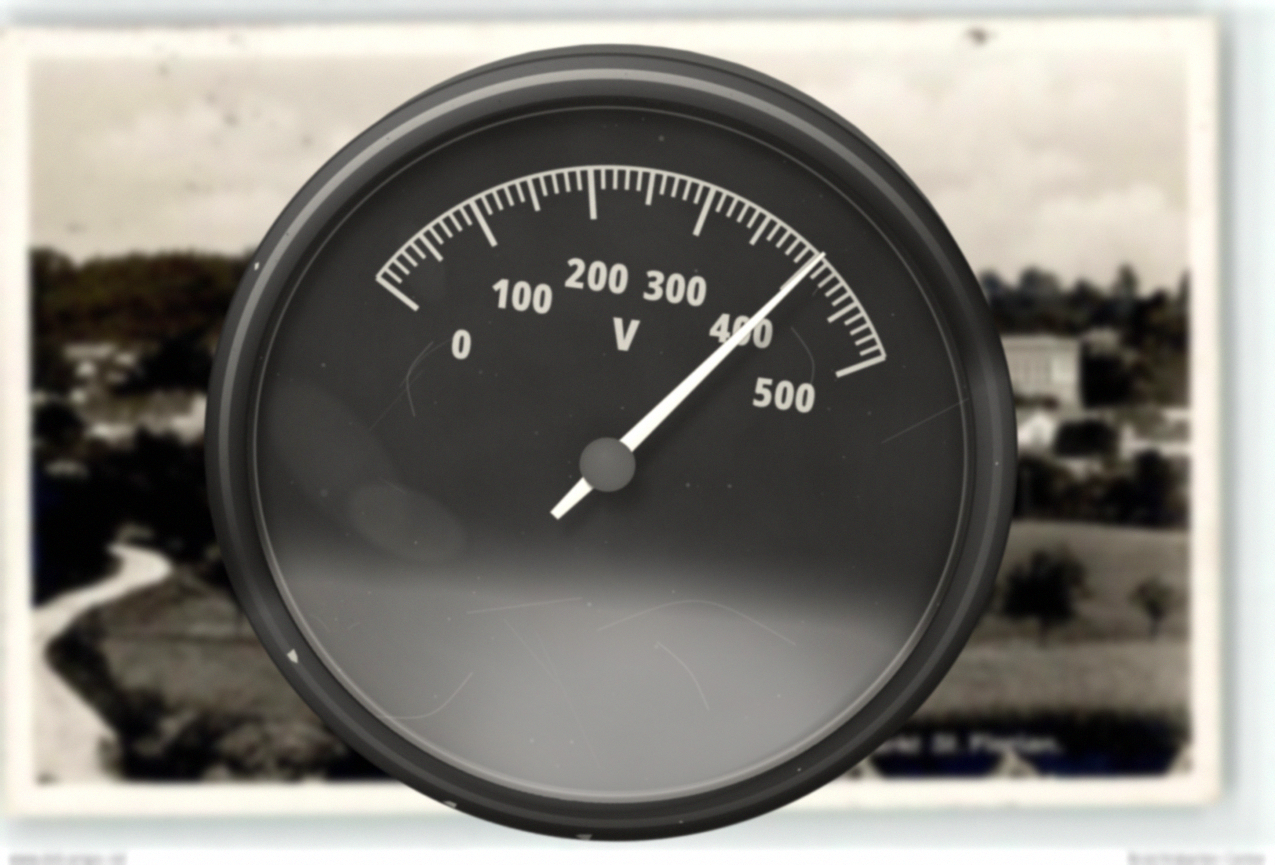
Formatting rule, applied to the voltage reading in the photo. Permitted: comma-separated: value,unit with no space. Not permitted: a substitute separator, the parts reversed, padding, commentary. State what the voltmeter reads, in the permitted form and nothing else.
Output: 400,V
